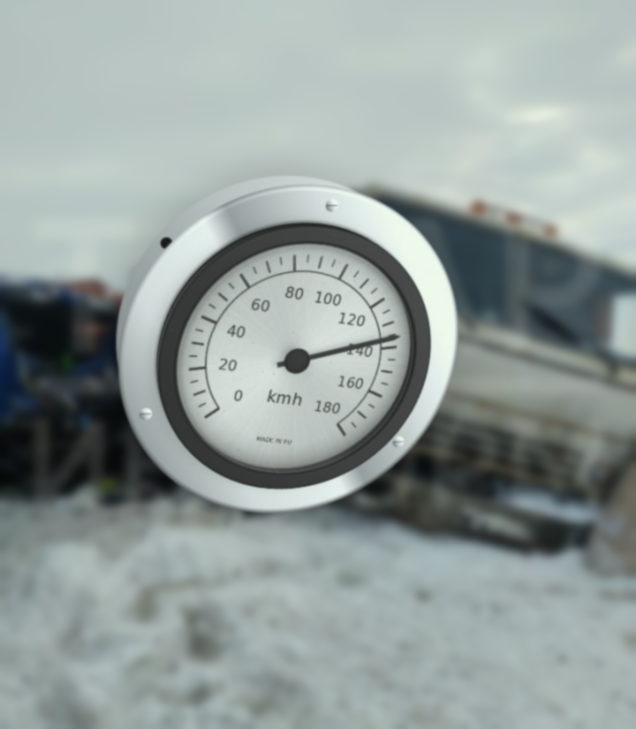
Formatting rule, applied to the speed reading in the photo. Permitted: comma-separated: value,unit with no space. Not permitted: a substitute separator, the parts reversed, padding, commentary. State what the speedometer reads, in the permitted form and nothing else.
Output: 135,km/h
